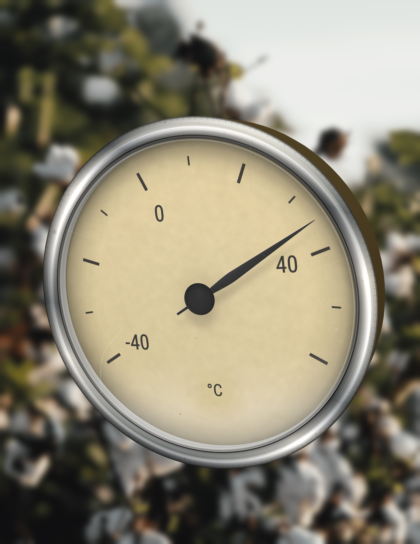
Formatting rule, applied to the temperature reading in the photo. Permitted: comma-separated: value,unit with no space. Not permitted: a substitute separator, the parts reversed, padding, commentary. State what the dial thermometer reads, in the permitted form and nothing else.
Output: 35,°C
